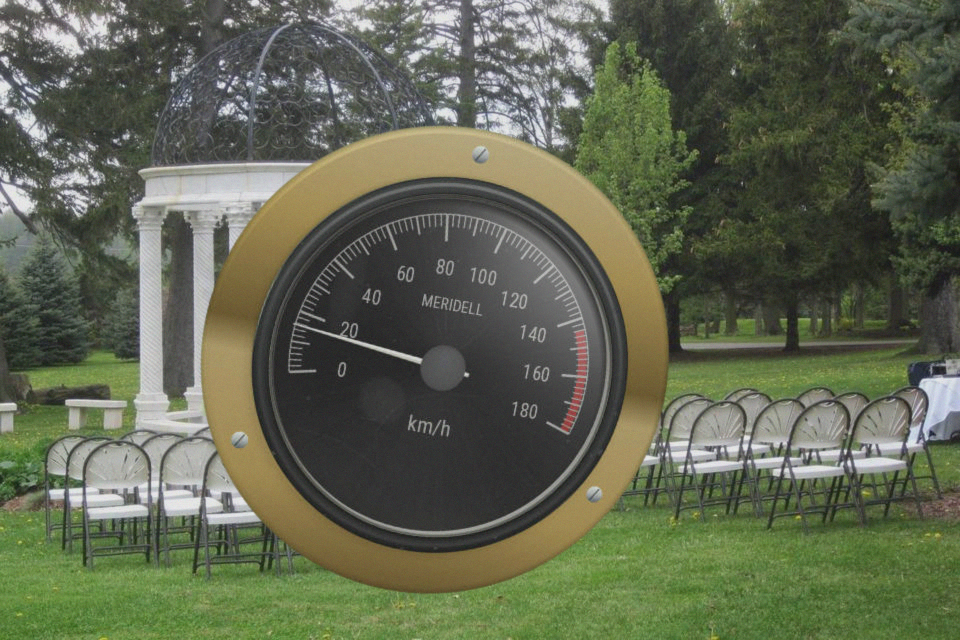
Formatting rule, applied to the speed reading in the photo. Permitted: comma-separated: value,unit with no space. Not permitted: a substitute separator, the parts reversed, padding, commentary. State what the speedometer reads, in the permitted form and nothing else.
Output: 16,km/h
